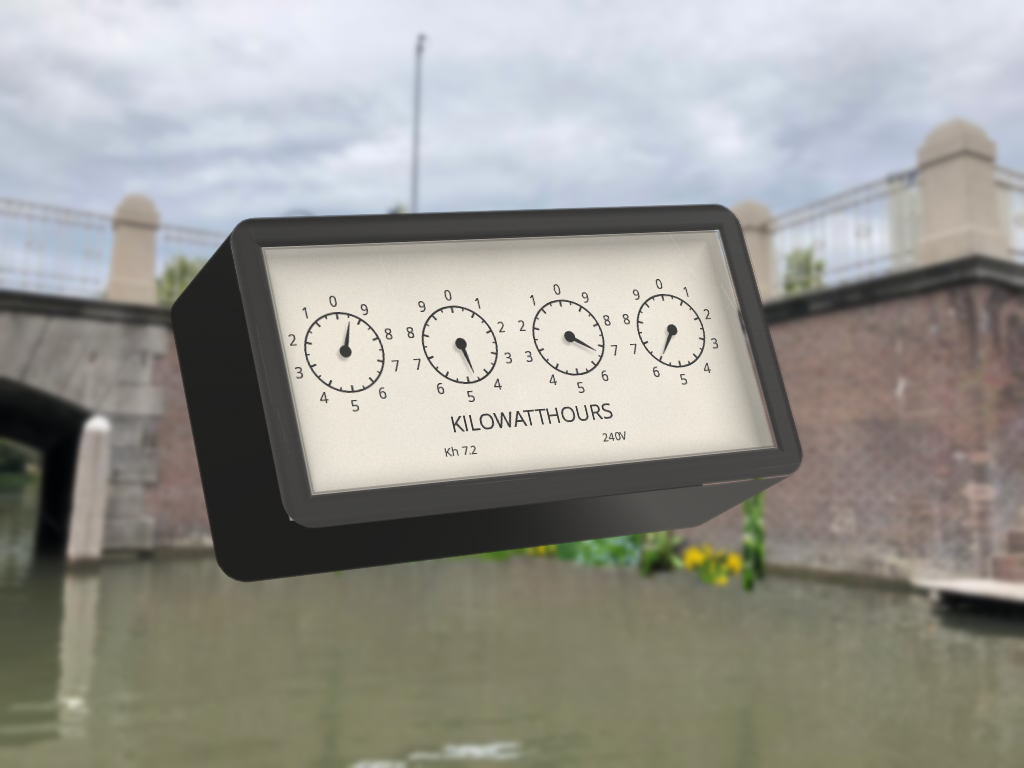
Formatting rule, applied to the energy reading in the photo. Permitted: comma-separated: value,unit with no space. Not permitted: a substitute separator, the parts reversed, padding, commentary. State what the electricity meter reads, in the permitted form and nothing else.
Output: 9466,kWh
